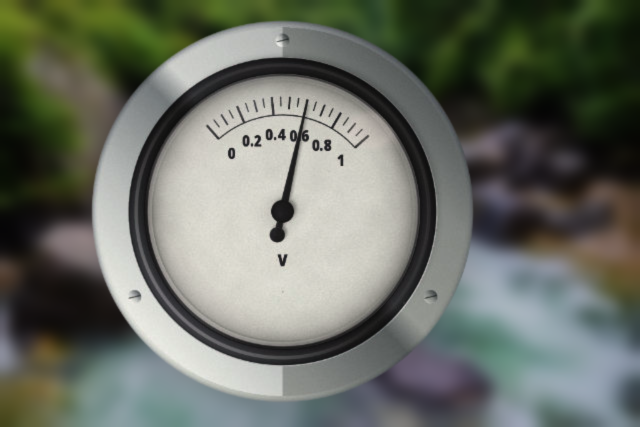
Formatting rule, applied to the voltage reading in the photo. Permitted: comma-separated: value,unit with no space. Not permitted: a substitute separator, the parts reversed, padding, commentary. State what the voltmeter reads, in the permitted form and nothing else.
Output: 0.6,V
